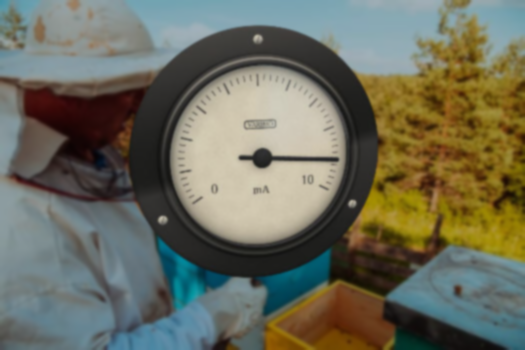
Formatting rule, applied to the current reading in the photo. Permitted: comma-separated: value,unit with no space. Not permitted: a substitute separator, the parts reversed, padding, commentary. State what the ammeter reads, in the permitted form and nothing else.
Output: 9,mA
